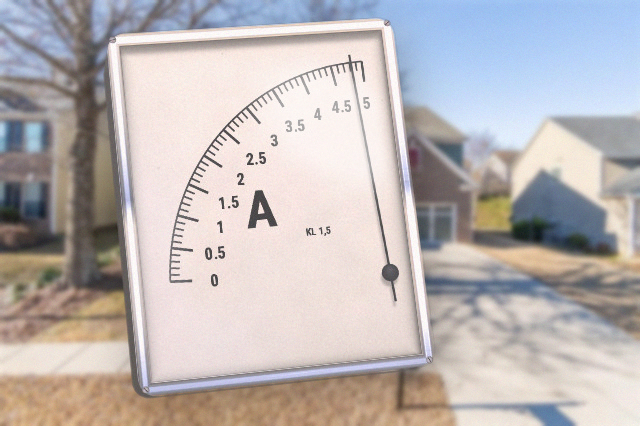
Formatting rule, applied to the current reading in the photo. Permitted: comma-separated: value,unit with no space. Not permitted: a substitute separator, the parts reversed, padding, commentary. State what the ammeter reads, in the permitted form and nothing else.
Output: 4.8,A
